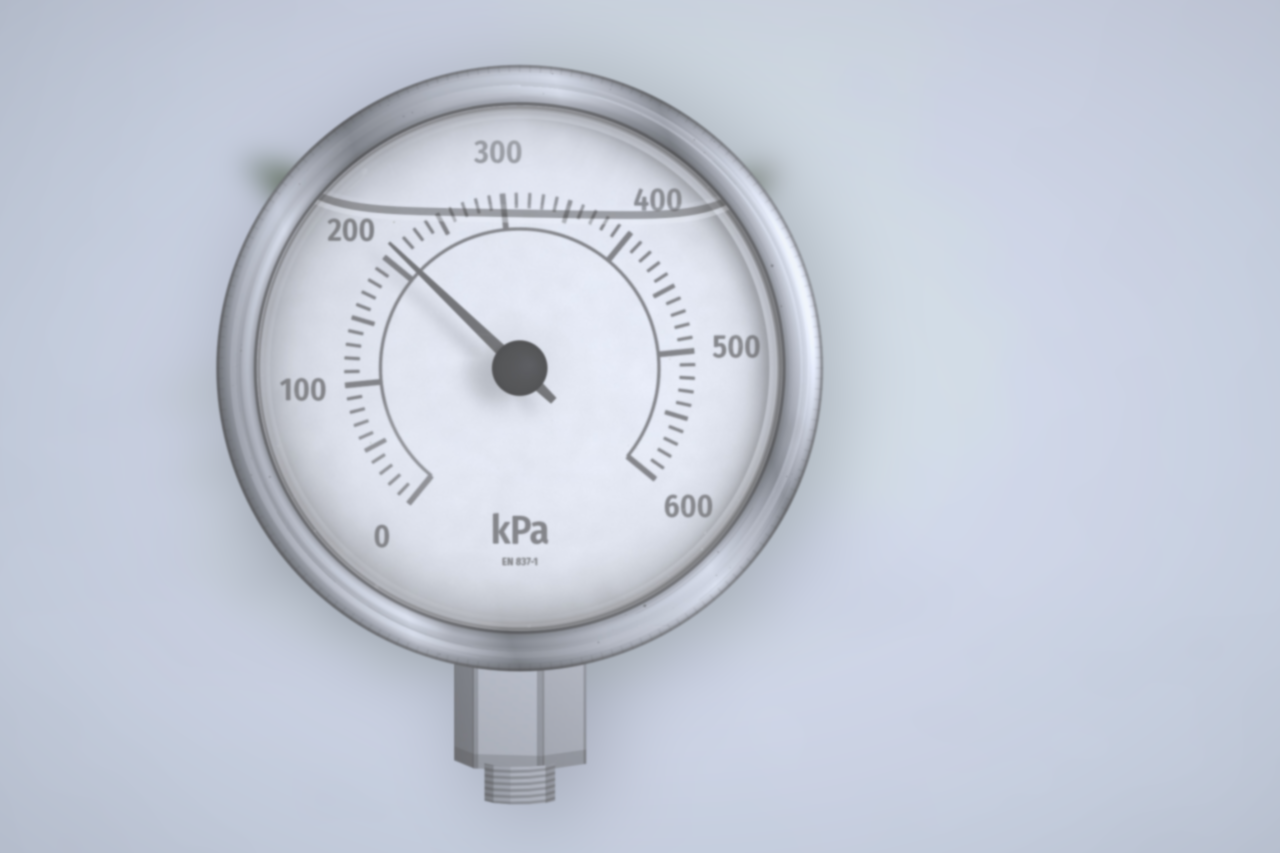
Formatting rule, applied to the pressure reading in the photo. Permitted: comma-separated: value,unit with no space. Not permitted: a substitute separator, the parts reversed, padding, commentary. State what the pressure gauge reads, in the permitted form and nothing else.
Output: 210,kPa
